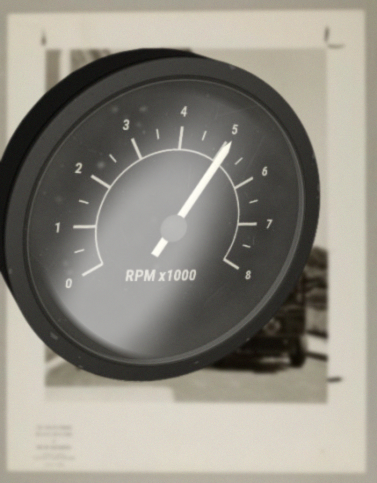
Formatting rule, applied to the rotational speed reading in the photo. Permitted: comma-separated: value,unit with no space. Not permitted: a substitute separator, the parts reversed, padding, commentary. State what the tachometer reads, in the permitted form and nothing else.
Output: 5000,rpm
